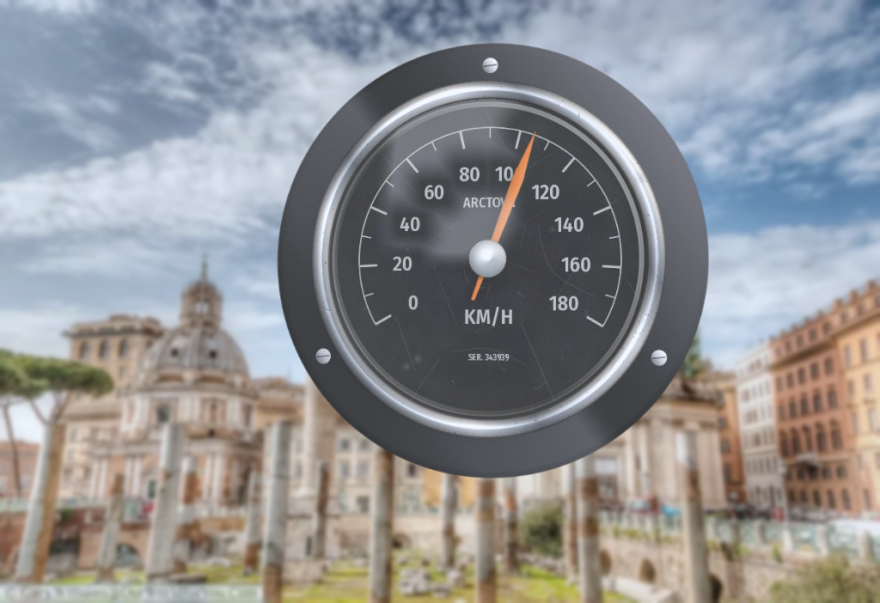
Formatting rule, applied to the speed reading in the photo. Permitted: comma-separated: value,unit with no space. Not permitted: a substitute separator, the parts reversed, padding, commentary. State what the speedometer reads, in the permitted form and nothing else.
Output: 105,km/h
